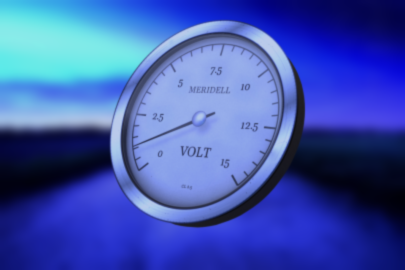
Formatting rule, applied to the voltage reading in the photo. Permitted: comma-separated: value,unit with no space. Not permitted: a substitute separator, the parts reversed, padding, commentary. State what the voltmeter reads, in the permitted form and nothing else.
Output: 1,V
